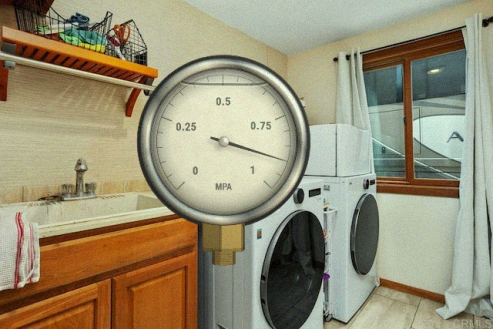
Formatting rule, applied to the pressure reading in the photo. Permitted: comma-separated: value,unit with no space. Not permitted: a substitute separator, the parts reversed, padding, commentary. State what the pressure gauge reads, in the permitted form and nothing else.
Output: 0.9,MPa
